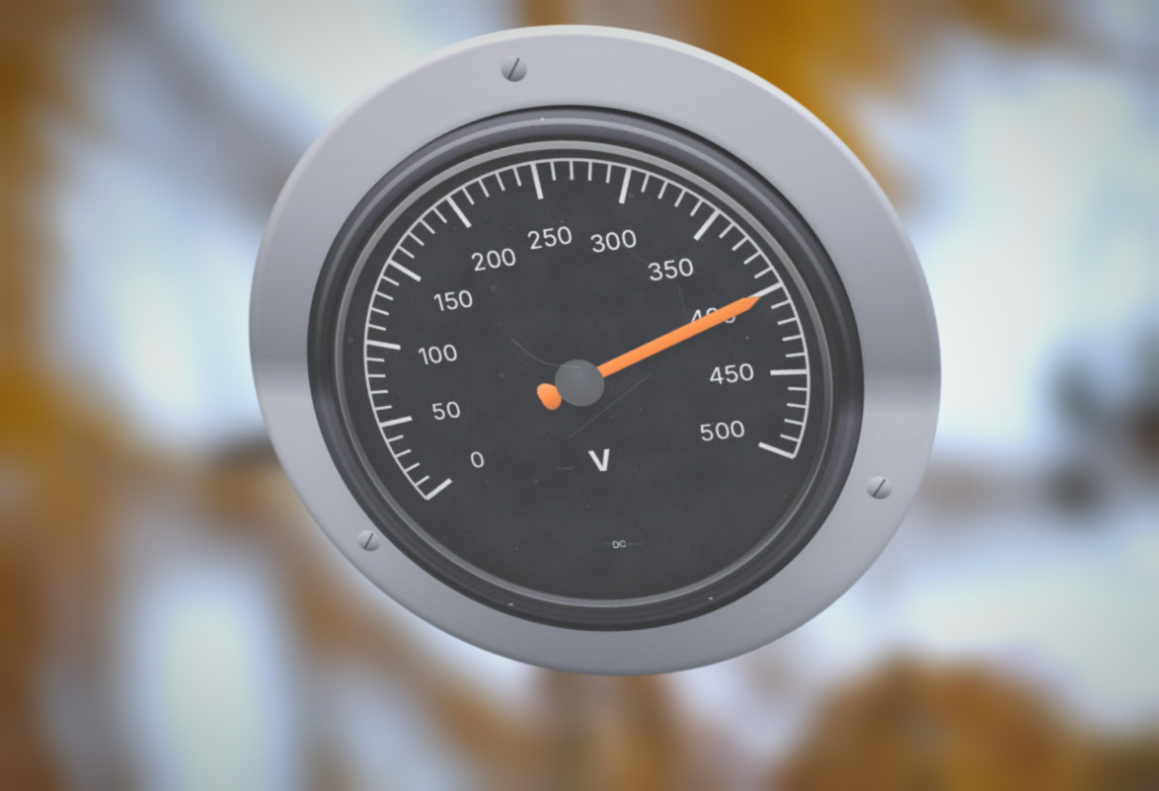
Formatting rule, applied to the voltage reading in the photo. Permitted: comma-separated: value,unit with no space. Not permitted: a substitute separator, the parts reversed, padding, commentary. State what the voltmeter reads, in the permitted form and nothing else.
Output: 400,V
